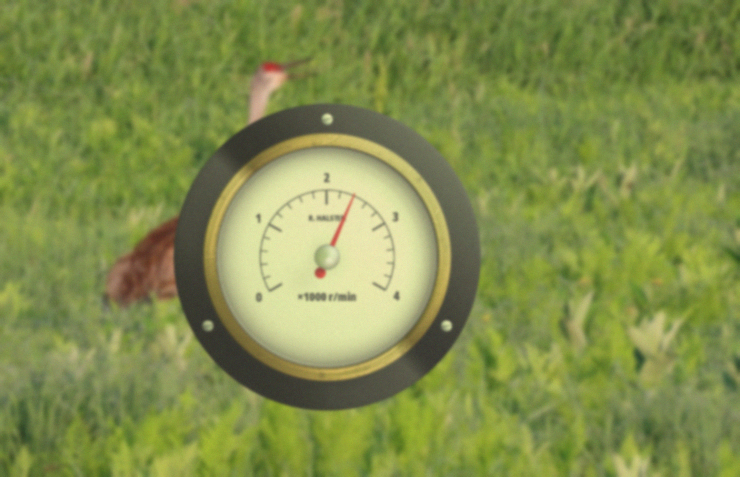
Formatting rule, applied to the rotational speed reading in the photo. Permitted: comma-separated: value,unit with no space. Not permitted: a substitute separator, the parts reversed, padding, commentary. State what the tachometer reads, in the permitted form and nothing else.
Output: 2400,rpm
